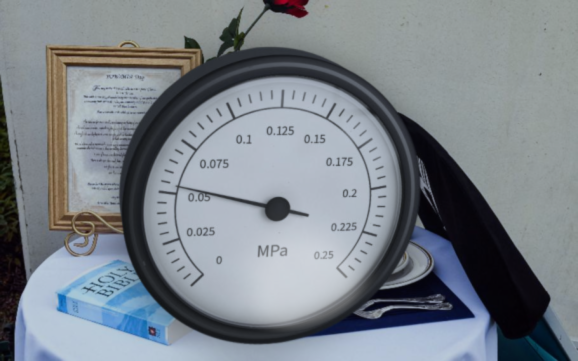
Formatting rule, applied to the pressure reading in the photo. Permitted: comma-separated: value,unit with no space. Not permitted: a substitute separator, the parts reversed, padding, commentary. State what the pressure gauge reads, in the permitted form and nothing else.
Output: 0.055,MPa
